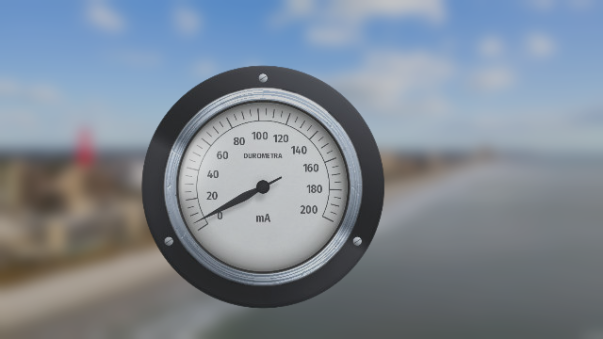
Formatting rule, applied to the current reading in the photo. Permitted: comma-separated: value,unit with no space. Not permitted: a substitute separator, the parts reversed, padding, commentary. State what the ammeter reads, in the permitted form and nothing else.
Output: 5,mA
